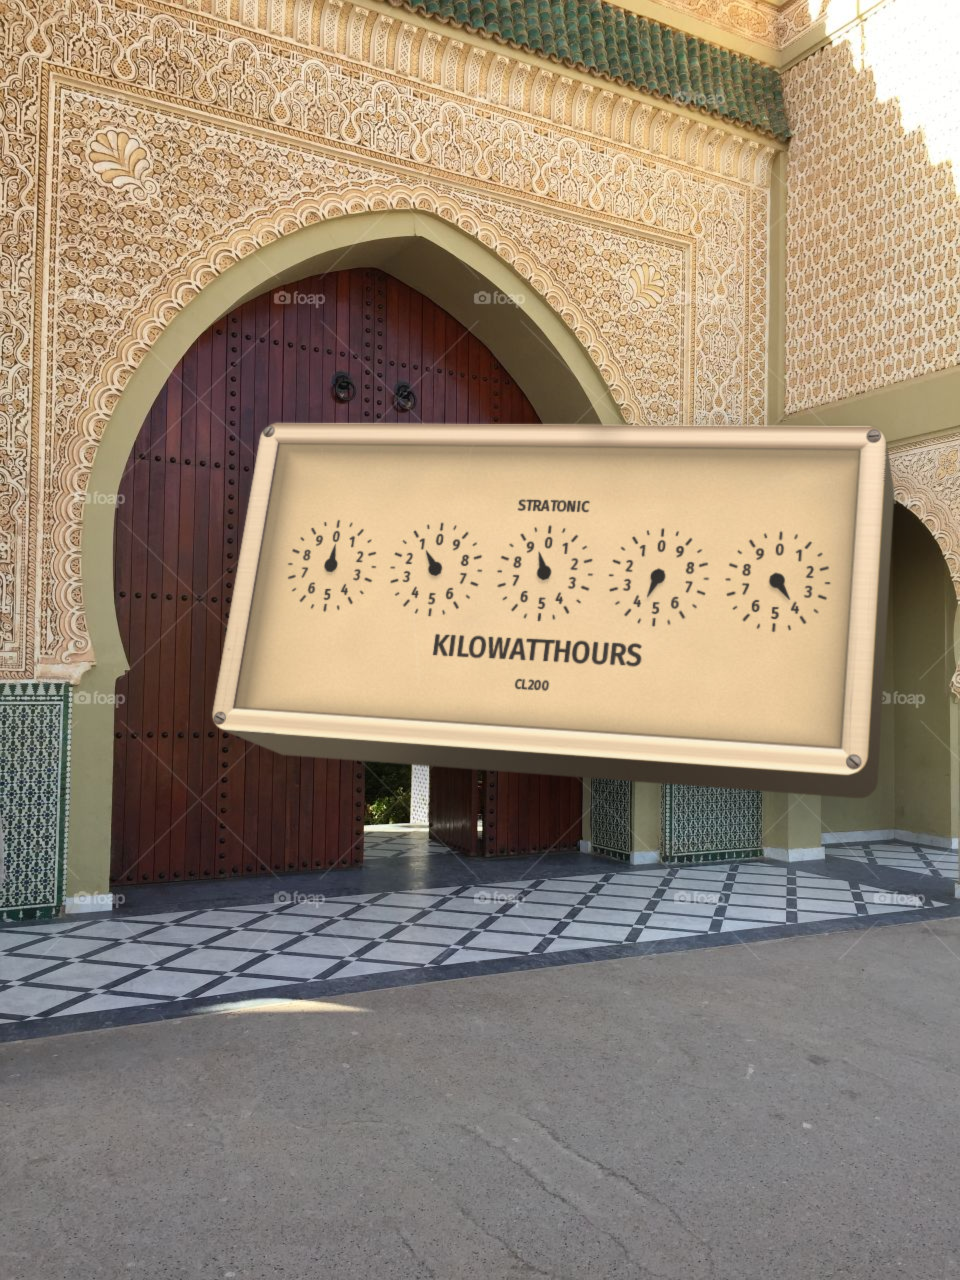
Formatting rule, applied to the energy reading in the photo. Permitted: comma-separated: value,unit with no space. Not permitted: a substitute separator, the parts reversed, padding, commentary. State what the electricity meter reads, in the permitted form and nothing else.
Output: 944,kWh
